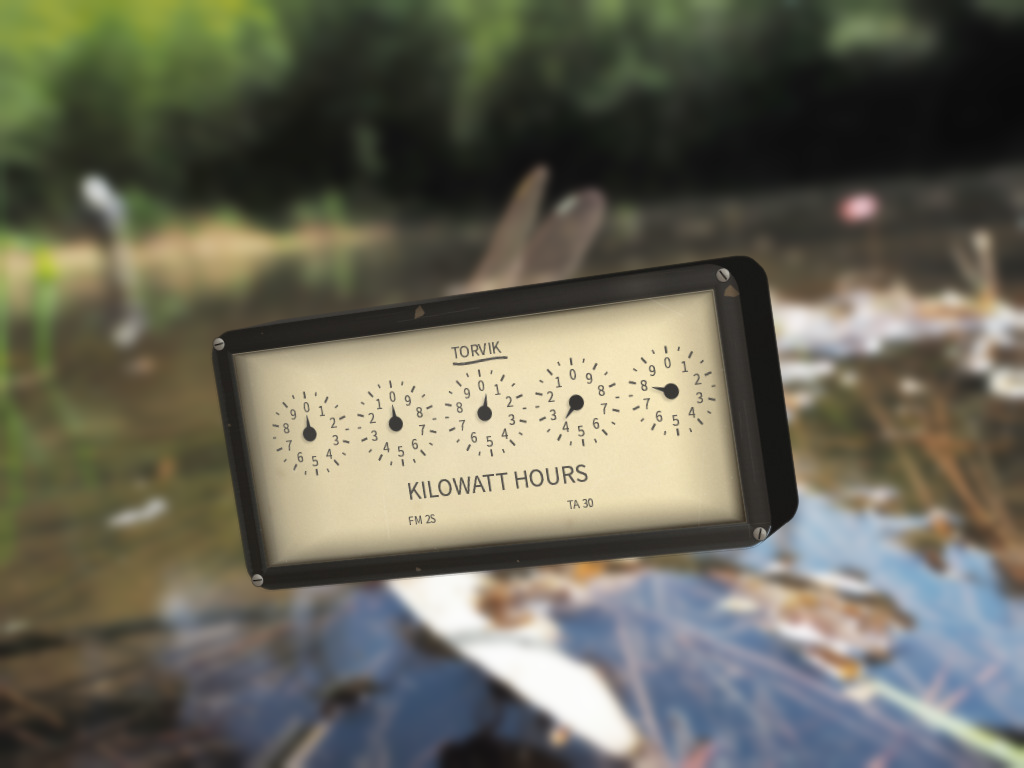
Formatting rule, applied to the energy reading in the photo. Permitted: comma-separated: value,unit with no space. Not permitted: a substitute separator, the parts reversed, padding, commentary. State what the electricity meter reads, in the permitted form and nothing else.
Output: 38,kWh
